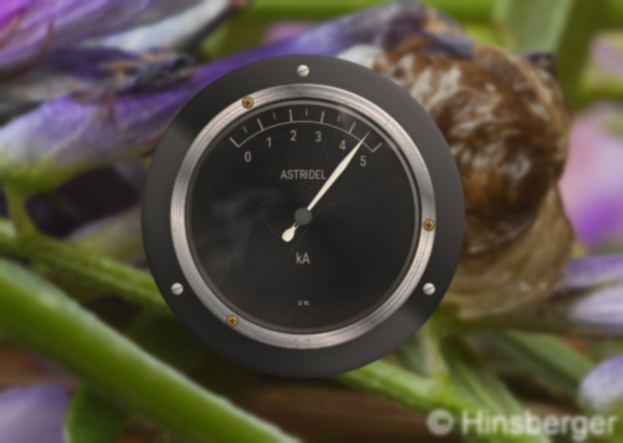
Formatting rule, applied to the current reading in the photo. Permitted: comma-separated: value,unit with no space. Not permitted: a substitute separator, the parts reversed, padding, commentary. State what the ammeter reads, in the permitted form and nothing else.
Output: 4.5,kA
